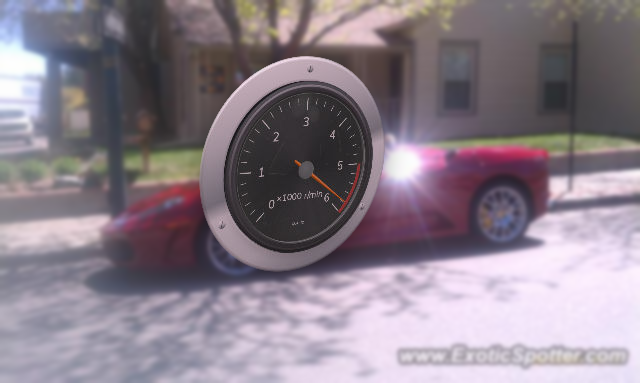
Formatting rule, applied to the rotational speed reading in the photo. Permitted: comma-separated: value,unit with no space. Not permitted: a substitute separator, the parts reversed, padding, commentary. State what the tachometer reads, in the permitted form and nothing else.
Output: 5800,rpm
